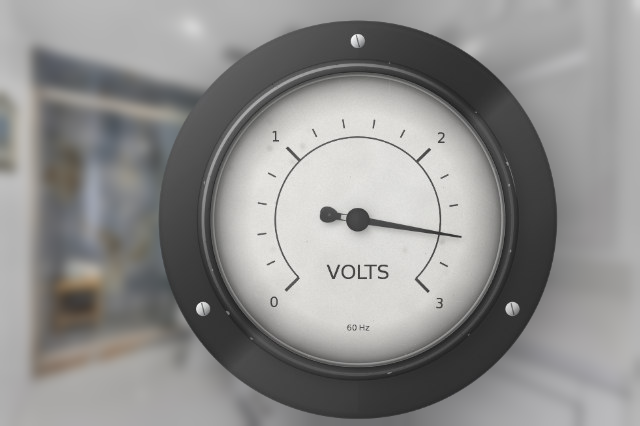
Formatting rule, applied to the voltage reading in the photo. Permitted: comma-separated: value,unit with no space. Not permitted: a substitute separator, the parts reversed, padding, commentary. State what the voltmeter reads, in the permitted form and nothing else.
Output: 2.6,V
